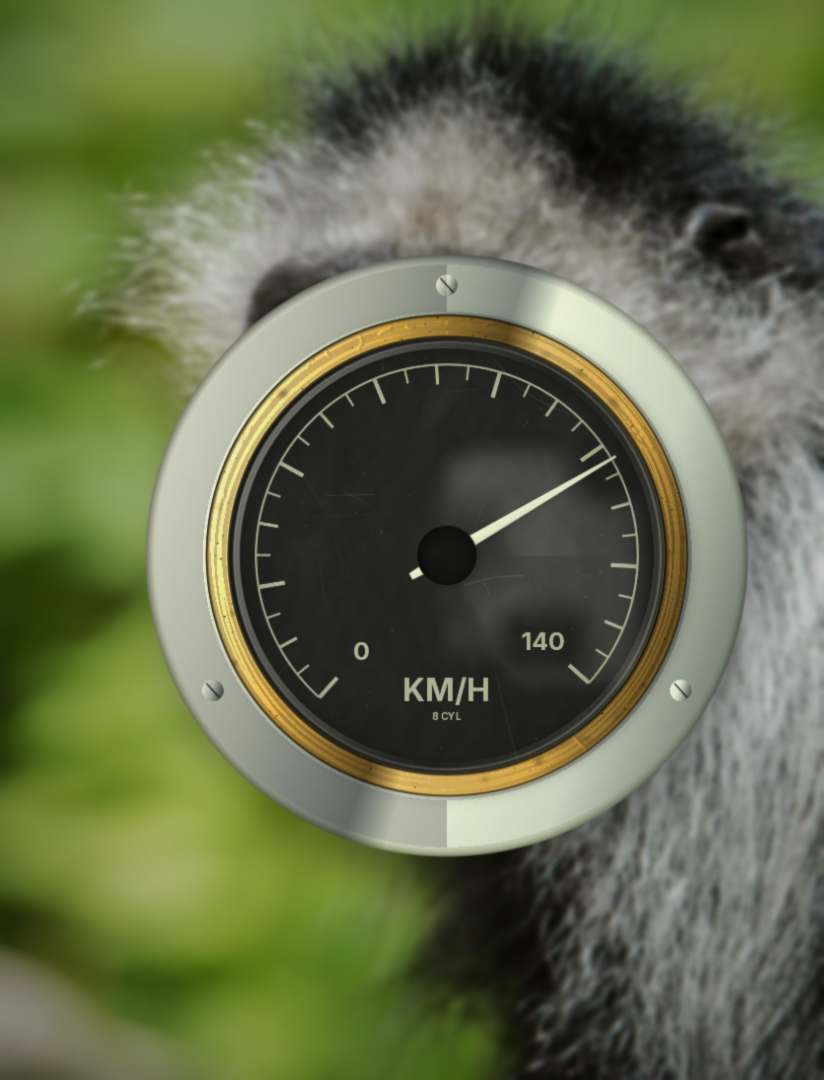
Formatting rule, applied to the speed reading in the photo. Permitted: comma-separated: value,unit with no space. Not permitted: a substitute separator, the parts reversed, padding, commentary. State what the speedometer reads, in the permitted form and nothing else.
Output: 102.5,km/h
